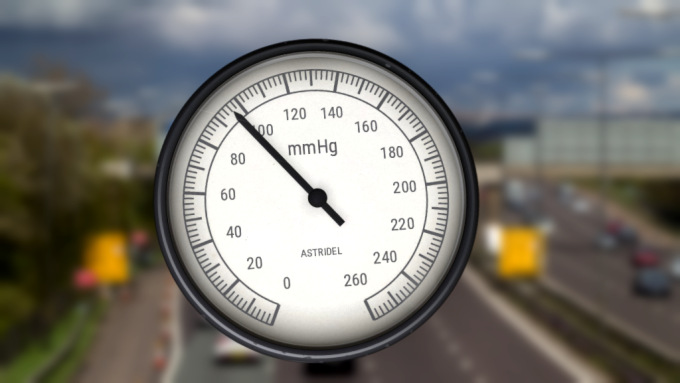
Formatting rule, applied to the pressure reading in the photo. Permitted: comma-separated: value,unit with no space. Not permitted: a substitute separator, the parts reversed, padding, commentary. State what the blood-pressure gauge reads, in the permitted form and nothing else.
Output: 96,mmHg
